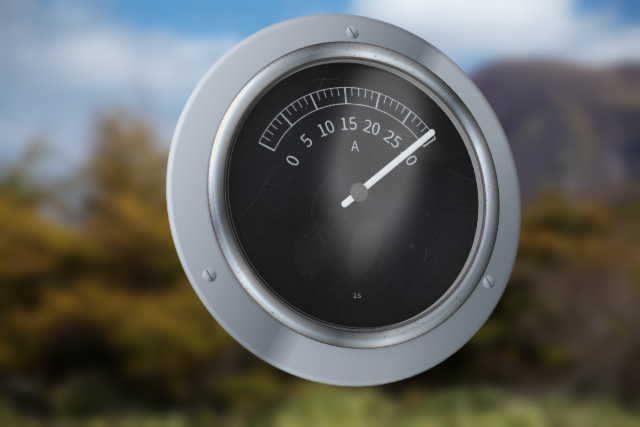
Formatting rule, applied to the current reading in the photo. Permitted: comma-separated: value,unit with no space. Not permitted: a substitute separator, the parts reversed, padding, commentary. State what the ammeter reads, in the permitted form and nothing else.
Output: 29,A
